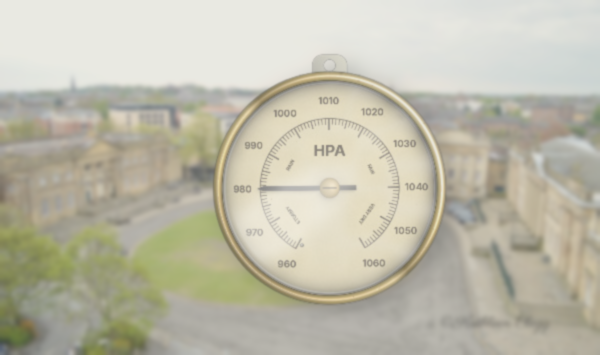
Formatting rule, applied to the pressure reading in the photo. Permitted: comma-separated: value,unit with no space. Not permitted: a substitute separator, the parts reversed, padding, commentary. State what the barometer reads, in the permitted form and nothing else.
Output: 980,hPa
